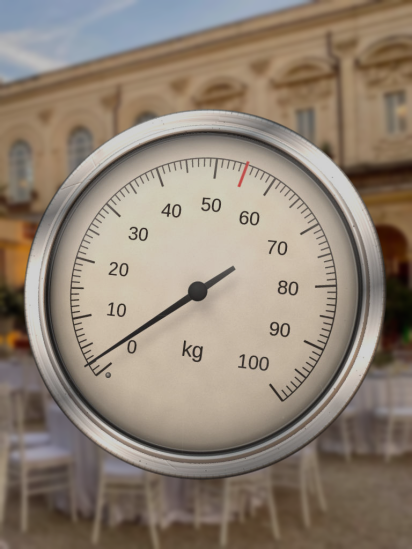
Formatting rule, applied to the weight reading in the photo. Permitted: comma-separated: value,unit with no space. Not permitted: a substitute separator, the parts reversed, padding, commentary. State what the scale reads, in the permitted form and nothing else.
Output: 2,kg
